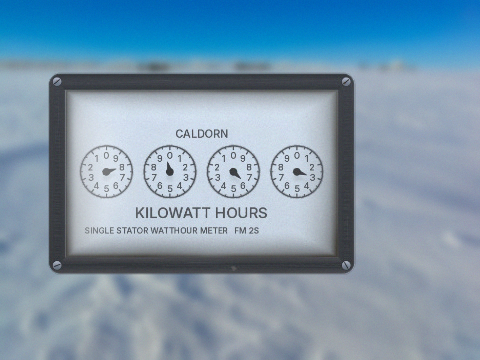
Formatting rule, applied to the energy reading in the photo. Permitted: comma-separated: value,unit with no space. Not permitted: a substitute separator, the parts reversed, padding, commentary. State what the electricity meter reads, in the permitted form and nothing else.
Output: 7963,kWh
